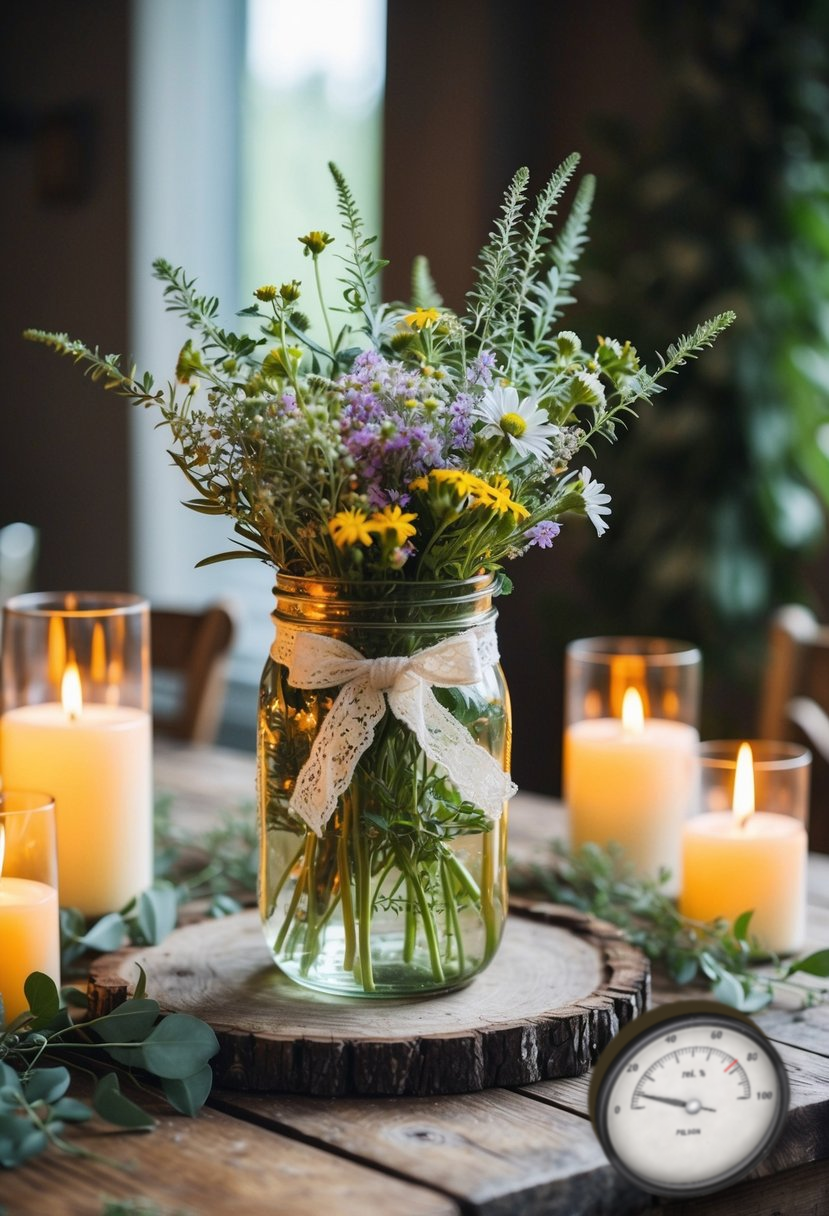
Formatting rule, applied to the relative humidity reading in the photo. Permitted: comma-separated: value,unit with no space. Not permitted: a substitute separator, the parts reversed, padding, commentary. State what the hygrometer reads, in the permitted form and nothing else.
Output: 10,%
